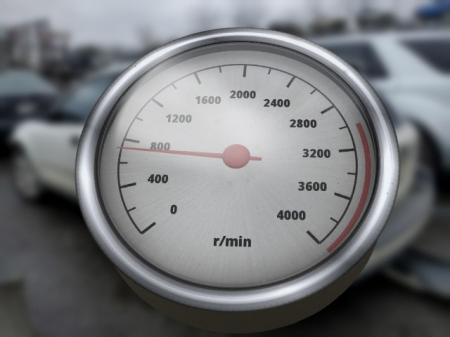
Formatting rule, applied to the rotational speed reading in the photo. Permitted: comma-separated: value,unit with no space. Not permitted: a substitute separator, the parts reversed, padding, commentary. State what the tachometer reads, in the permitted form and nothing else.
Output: 700,rpm
